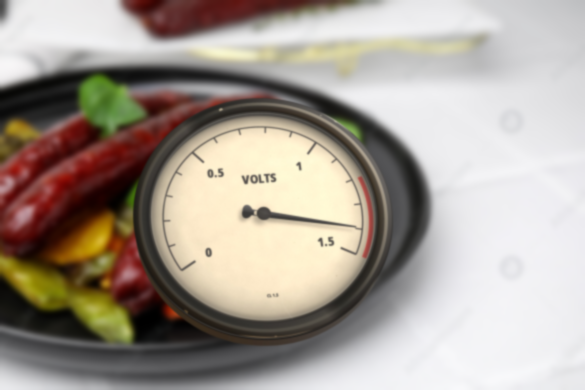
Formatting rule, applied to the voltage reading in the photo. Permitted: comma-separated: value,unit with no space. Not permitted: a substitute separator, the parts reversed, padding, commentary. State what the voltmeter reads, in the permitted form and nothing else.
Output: 1.4,V
